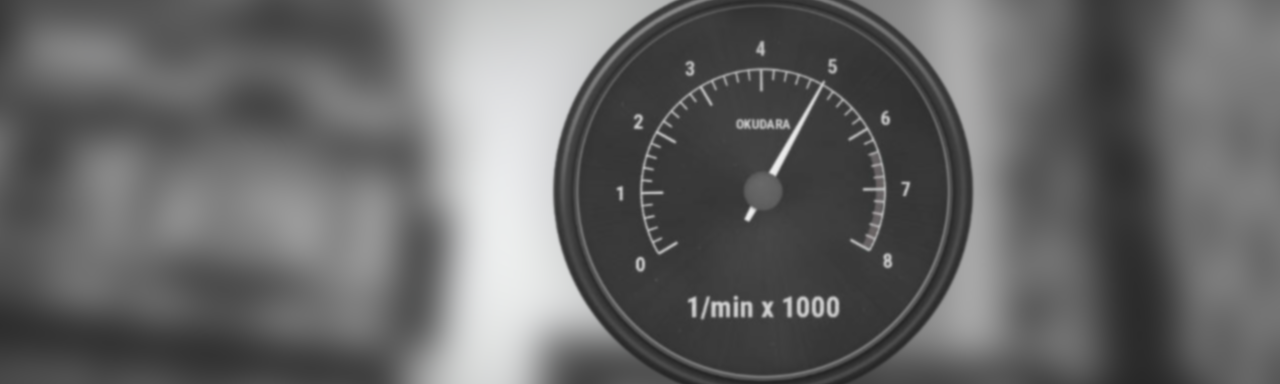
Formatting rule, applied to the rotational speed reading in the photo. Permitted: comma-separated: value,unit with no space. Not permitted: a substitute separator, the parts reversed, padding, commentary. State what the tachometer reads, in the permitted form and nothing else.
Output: 5000,rpm
